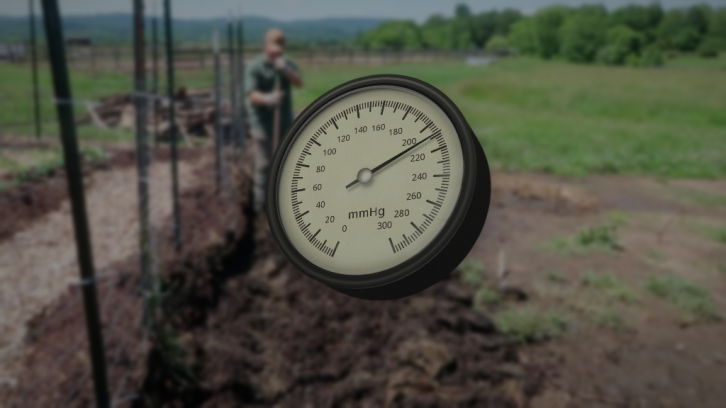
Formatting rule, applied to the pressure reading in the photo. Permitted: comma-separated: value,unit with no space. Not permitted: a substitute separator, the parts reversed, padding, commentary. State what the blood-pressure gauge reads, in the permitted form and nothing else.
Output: 210,mmHg
